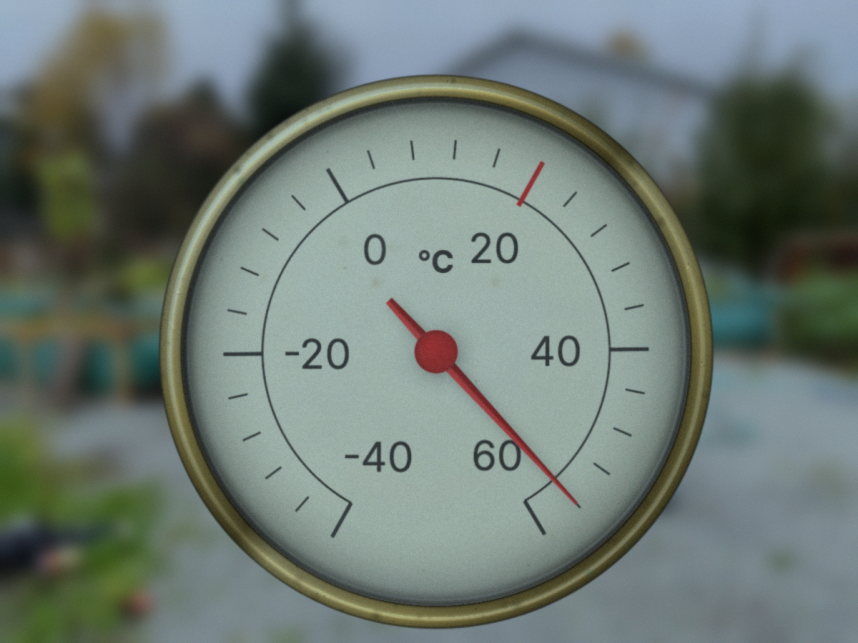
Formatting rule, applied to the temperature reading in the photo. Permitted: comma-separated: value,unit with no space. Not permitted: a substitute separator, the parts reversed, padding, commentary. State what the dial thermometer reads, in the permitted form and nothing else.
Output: 56,°C
